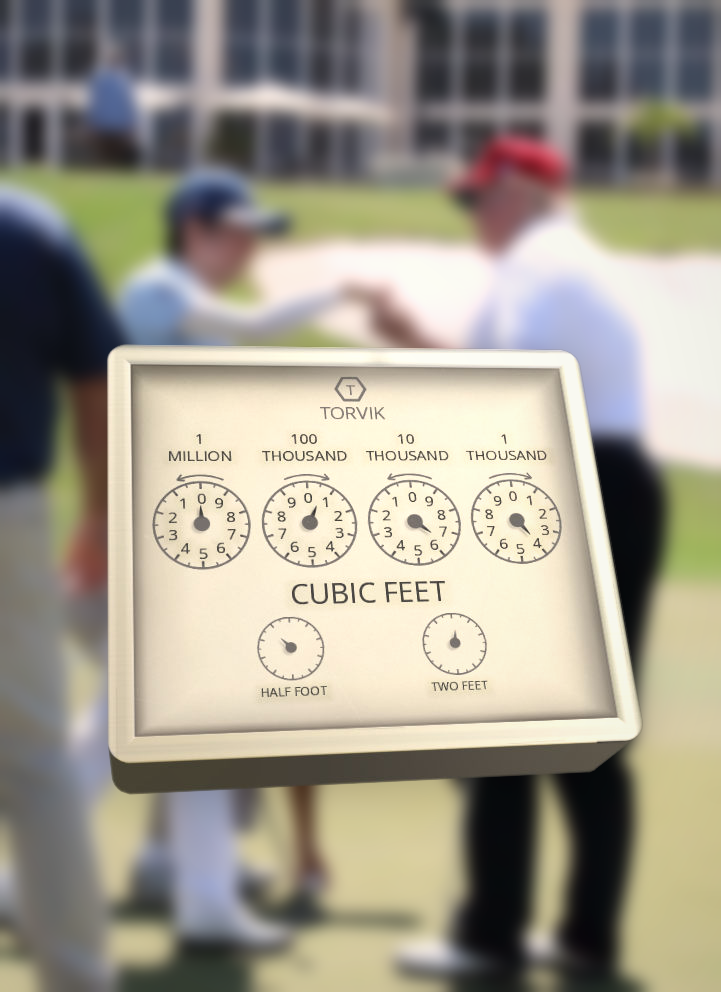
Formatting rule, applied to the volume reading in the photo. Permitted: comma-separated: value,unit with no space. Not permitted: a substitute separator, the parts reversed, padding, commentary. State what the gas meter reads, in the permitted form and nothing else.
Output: 6400,ft³
